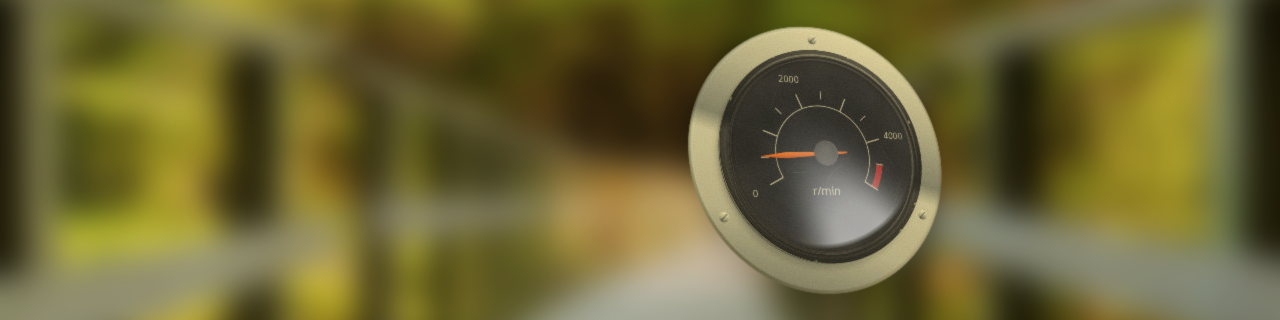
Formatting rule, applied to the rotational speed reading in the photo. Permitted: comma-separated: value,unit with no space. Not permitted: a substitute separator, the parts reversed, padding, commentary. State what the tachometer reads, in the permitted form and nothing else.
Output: 500,rpm
